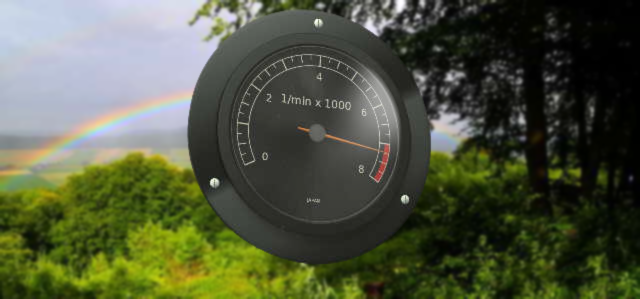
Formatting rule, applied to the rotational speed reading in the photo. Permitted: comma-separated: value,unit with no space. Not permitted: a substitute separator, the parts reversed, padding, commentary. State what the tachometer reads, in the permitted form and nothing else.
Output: 7250,rpm
